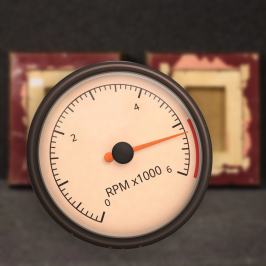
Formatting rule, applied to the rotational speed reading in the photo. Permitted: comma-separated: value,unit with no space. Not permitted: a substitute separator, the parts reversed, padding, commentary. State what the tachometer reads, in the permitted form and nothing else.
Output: 5200,rpm
